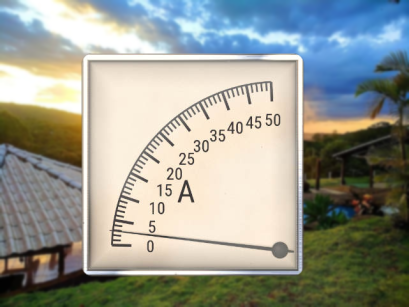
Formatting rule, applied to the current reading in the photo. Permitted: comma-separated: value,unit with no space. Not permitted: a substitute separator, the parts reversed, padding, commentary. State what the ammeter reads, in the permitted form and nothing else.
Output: 3,A
